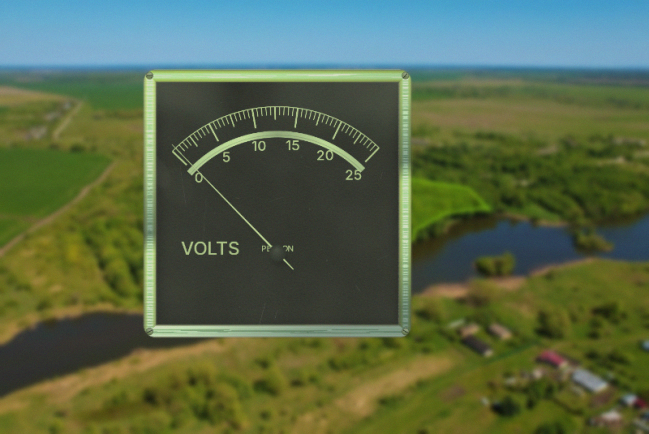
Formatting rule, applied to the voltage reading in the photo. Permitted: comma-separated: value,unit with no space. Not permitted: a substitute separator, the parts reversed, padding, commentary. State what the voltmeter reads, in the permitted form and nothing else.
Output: 0.5,V
